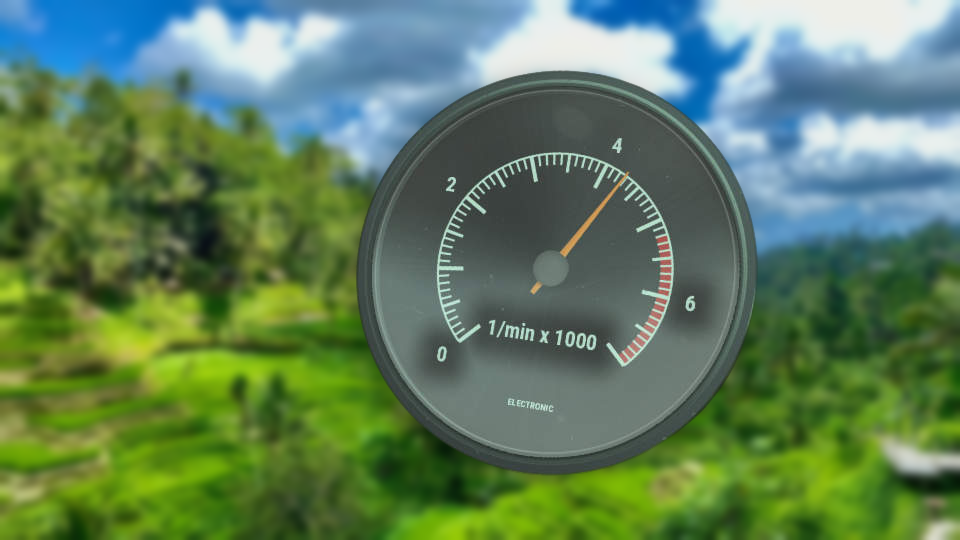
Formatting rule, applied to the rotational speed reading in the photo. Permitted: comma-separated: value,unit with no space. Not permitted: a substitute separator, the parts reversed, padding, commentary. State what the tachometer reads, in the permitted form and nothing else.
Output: 4300,rpm
